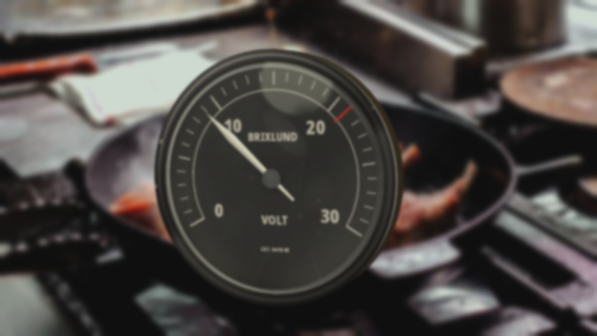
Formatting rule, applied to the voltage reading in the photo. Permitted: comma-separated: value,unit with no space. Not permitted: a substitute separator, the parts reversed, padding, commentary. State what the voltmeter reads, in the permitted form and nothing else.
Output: 9,V
